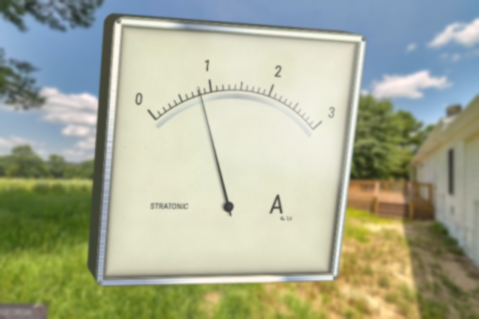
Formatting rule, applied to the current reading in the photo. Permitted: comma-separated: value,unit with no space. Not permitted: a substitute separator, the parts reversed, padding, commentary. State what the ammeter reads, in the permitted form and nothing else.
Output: 0.8,A
